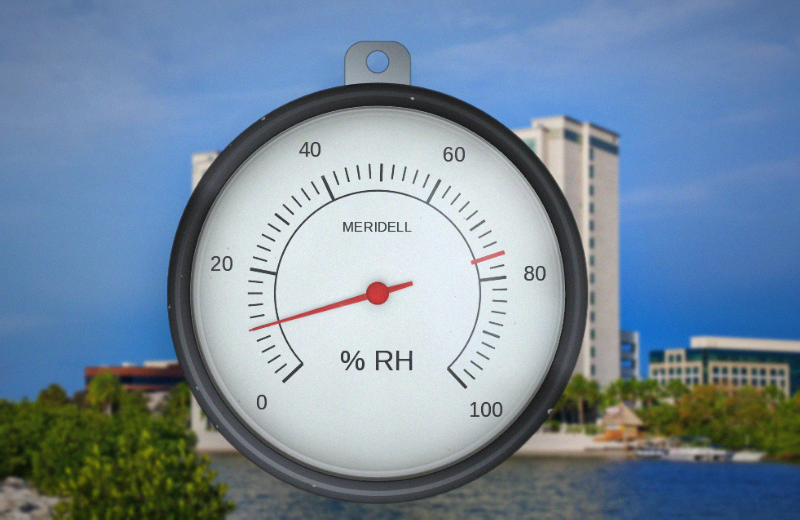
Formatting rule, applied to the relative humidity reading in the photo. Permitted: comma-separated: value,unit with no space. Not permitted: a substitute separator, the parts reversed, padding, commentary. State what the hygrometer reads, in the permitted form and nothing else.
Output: 10,%
